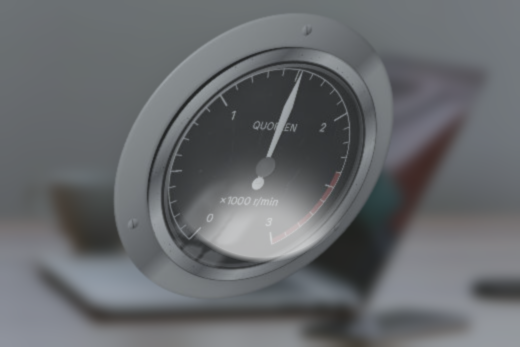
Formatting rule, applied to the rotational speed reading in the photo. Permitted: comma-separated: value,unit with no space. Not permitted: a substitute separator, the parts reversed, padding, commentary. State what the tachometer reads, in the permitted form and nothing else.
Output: 1500,rpm
